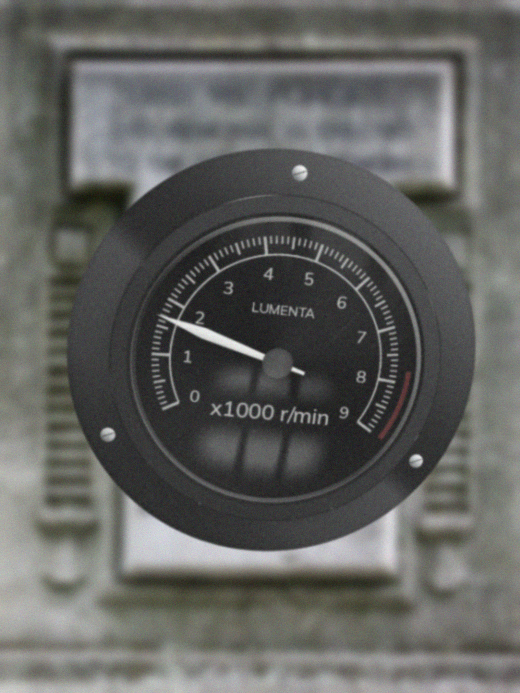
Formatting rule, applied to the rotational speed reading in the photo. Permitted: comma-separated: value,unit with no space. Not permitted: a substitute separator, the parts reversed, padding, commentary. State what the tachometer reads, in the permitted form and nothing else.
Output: 1700,rpm
